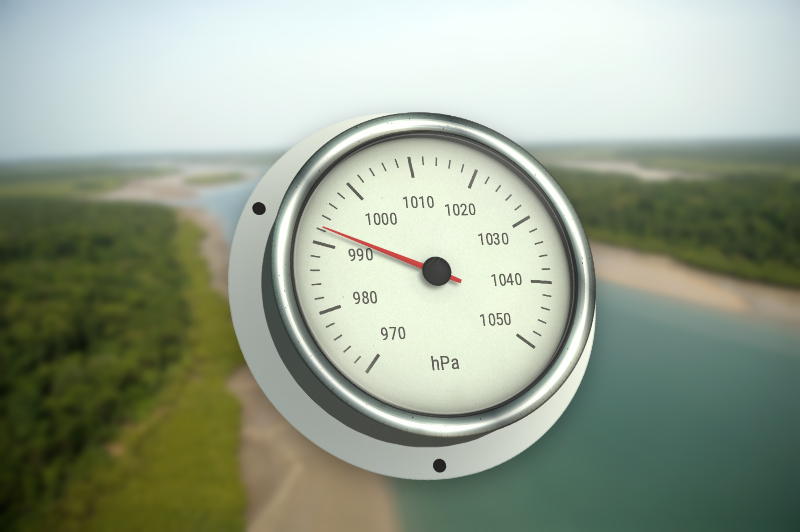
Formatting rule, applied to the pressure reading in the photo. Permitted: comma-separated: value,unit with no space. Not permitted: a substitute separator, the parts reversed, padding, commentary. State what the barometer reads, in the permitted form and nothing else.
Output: 992,hPa
